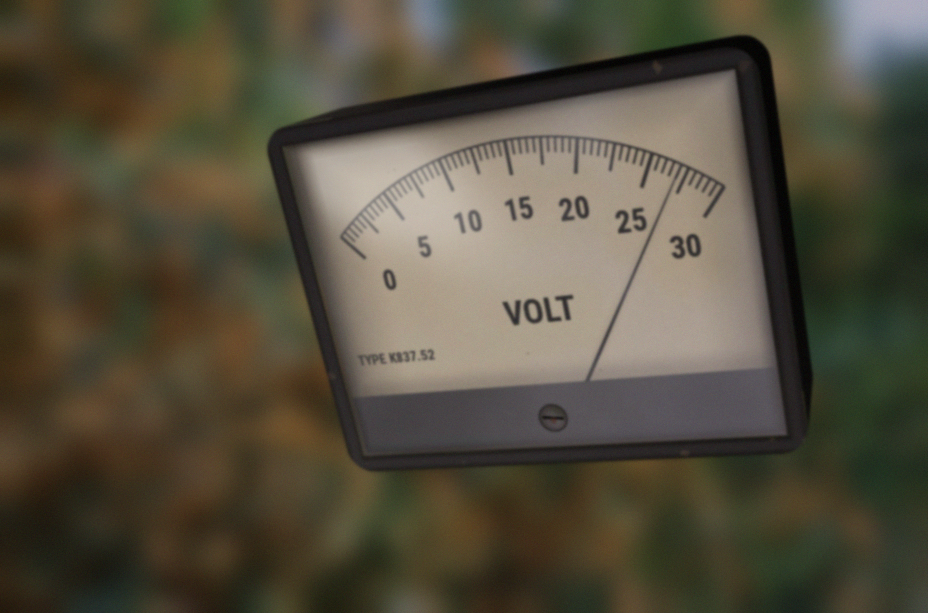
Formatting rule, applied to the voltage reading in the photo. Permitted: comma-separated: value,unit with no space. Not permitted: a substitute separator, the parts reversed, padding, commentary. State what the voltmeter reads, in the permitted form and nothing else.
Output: 27,V
